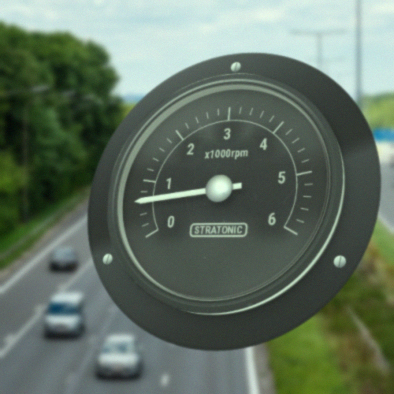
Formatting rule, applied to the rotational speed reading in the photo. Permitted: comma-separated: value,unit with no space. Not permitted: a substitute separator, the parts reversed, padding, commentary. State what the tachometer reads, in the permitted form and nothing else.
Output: 600,rpm
